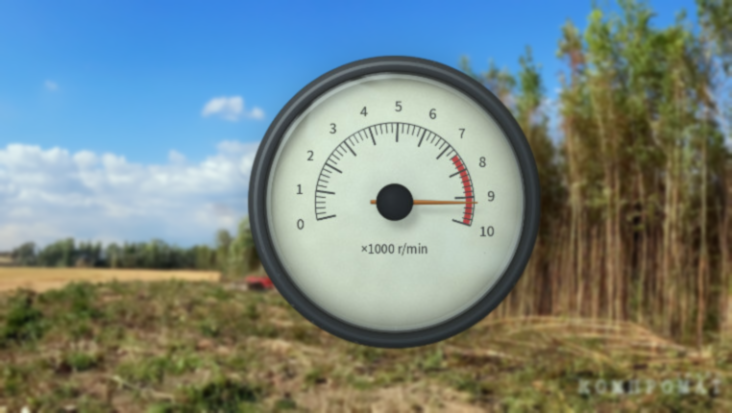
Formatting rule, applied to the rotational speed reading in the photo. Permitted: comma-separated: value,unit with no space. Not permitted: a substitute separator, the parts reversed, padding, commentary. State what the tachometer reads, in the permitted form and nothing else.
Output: 9200,rpm
